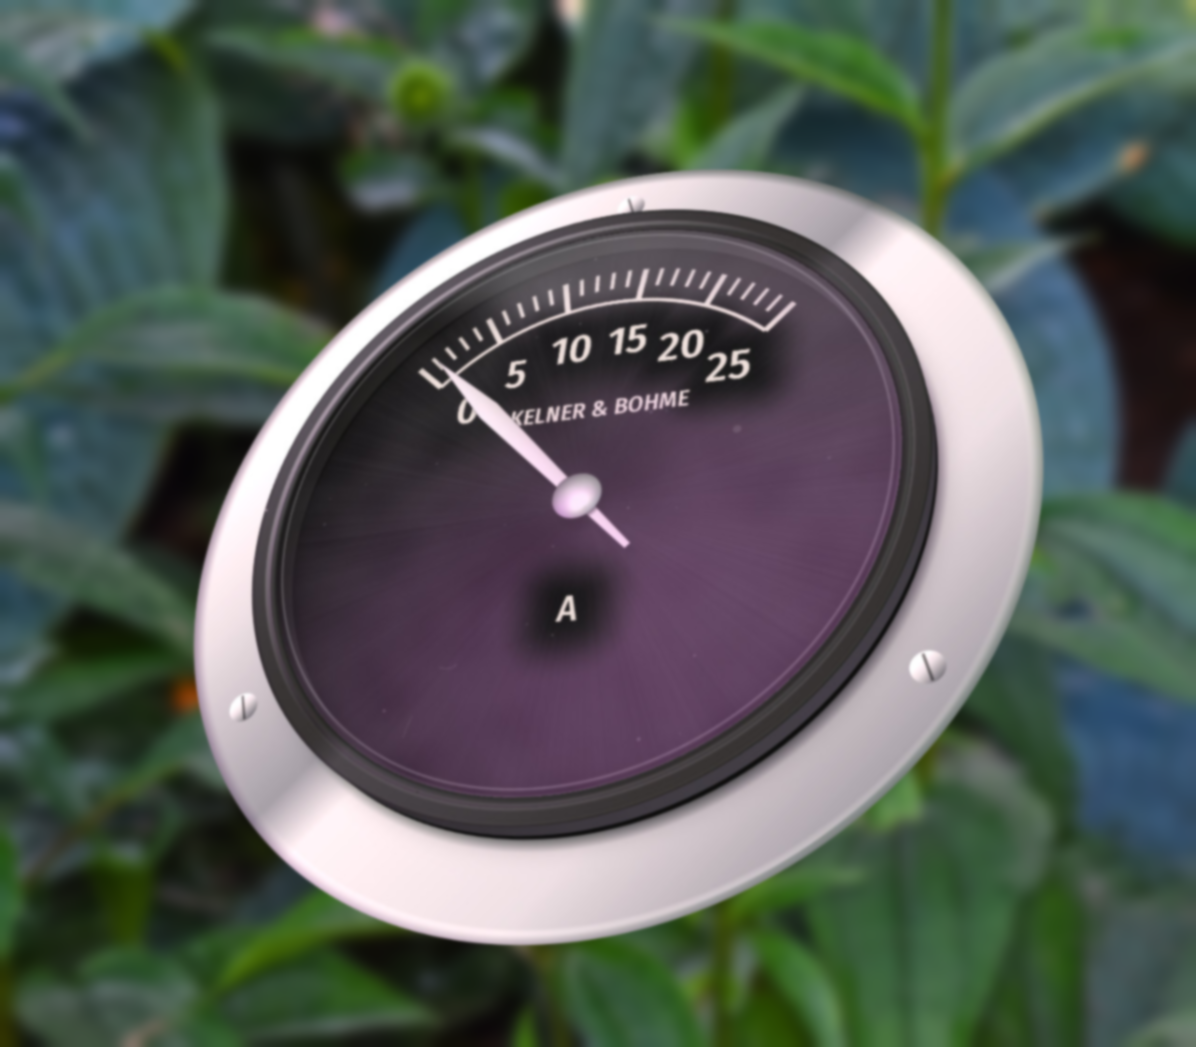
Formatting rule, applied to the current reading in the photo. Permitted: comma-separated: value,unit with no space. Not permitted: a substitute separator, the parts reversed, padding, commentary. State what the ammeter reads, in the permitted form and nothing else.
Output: 1,A
